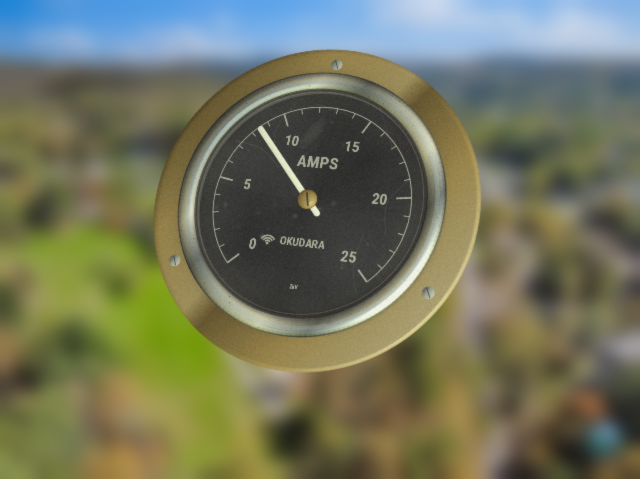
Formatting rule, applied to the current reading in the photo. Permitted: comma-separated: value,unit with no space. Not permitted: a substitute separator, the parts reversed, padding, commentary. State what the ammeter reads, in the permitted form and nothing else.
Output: 8.5,A
